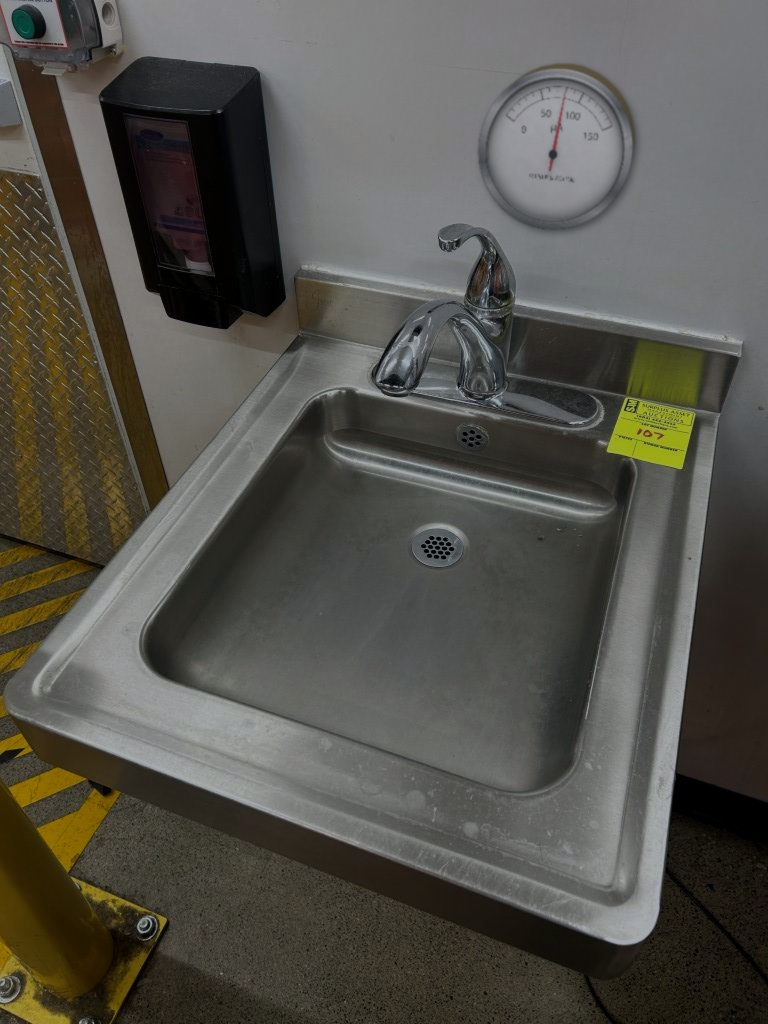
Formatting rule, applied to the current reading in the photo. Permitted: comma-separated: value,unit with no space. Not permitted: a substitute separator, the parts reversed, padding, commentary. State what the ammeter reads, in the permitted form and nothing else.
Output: 80,µA
